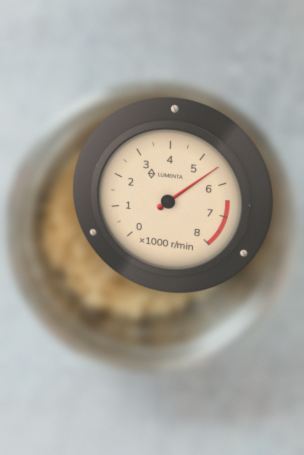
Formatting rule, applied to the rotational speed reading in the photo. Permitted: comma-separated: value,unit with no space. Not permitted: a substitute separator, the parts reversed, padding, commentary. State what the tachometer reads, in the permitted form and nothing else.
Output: 5500,rpm
